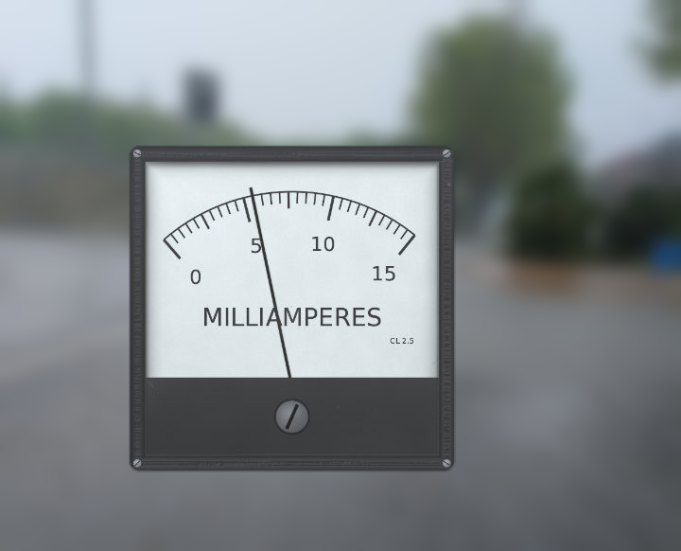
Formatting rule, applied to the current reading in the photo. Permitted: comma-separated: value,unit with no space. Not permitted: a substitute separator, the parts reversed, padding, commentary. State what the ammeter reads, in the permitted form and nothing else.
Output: 5.5,mA
